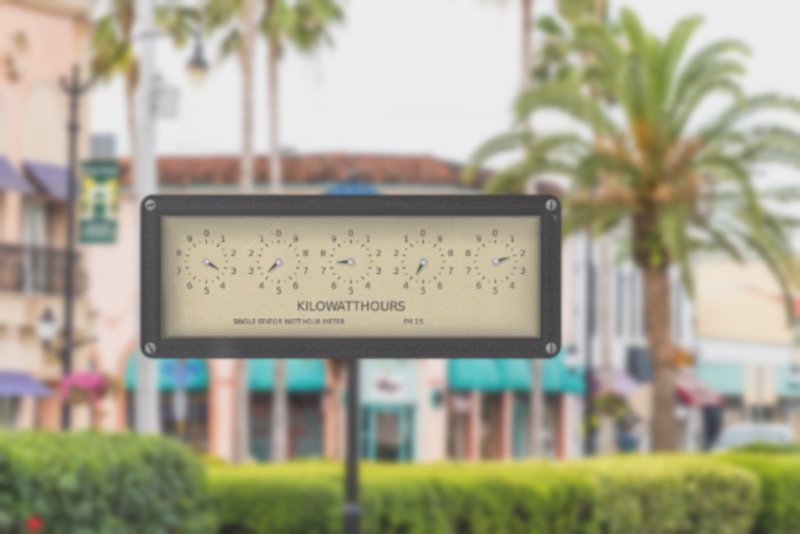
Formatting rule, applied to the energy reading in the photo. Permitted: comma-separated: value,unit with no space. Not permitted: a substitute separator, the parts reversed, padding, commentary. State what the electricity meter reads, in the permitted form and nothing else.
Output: 33742,kWh
